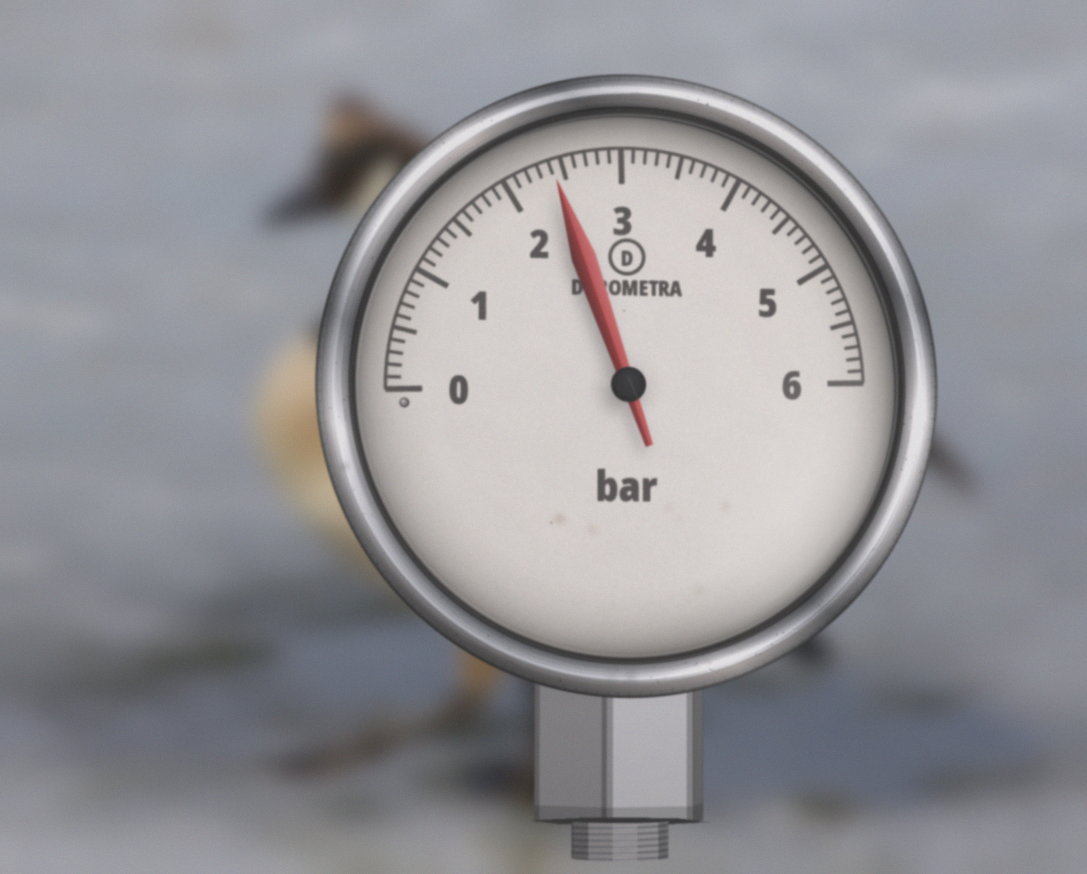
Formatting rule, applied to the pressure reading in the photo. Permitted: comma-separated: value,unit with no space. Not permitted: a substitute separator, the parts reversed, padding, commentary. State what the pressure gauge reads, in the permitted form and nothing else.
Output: 2.4,bar
